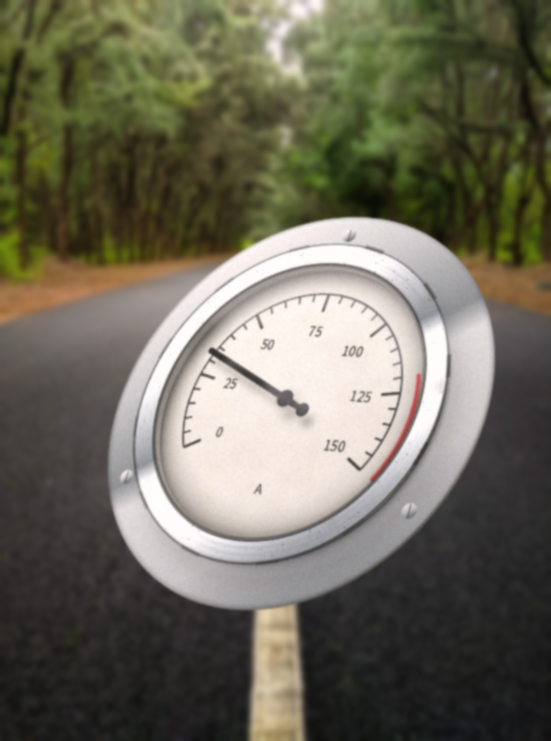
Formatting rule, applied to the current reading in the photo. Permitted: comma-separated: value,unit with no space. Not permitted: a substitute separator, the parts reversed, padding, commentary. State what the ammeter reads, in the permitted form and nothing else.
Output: 32.5,A
